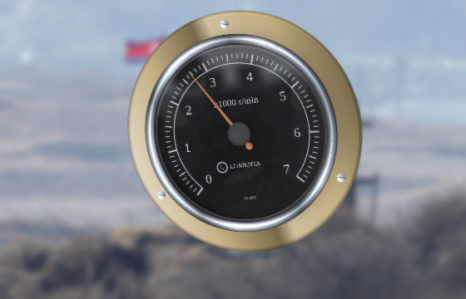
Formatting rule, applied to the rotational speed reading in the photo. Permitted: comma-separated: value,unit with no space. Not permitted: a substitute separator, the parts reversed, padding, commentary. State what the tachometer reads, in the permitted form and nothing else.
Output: 2700,rpm
